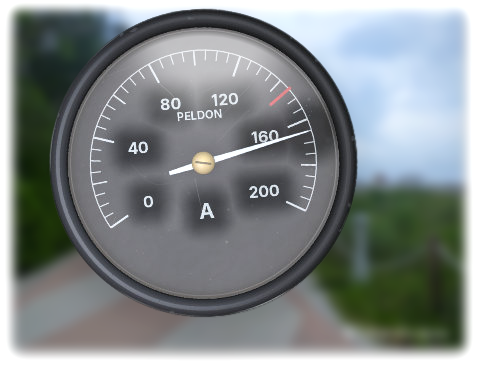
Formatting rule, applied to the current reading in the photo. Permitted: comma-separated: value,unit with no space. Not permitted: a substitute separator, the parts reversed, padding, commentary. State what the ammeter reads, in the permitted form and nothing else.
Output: 165,A
